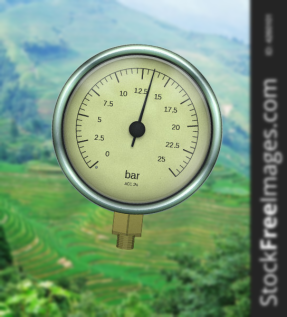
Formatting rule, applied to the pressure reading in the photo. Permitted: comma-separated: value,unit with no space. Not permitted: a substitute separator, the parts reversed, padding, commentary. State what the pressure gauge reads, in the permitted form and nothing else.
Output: 13.5,bar
